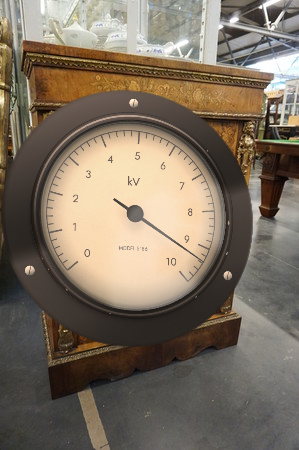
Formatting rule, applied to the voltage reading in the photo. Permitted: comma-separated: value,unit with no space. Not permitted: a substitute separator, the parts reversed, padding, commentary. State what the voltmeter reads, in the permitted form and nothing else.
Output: 9.4,kV
